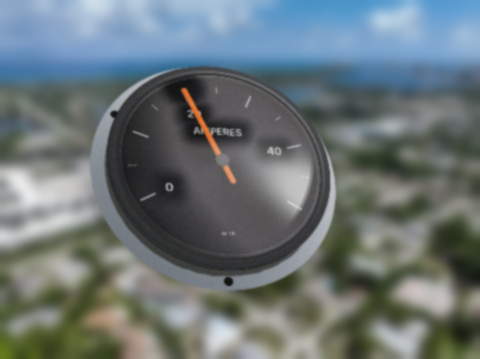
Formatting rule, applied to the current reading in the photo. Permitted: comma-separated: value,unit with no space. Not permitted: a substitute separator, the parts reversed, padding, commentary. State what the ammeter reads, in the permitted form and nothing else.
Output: 20,A
